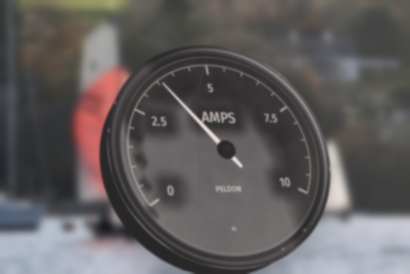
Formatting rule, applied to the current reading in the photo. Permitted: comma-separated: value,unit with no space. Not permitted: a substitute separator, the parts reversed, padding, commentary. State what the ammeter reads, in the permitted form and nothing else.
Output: 3.5,A
